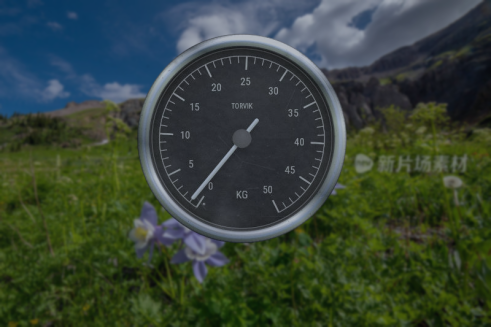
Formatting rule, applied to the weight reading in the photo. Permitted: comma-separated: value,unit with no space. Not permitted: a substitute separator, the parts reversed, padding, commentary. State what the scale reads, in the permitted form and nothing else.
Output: 1,kg
